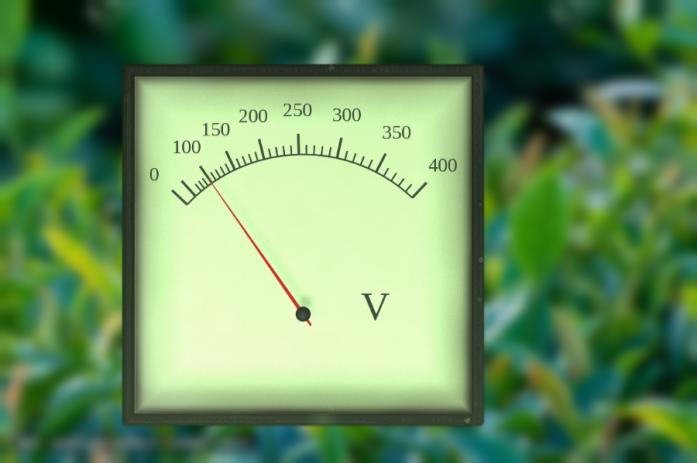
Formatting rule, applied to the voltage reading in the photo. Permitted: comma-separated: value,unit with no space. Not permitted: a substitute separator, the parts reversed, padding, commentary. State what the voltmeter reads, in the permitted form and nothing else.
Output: 100,V
